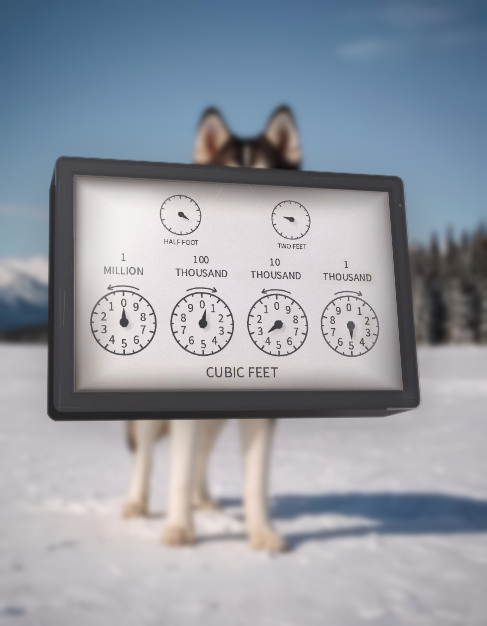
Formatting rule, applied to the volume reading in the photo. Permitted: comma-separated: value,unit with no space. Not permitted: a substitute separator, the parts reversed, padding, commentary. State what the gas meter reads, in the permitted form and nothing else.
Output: 3500,ft³
